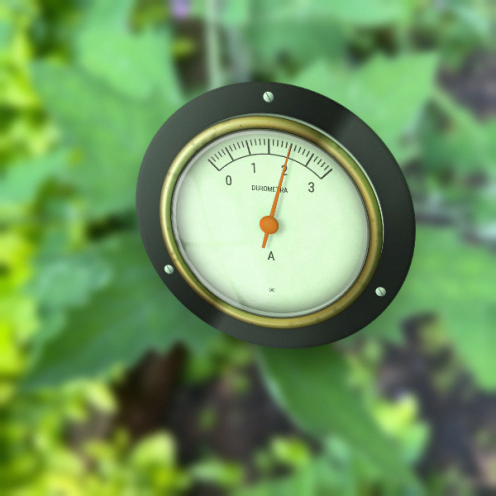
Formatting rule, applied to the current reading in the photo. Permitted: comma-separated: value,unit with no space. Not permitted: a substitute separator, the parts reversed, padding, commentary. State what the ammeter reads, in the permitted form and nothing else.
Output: 2,A
